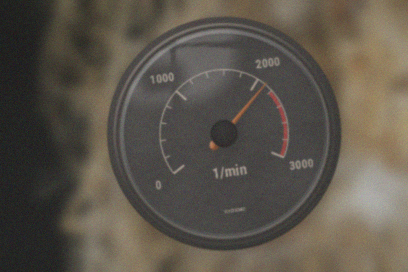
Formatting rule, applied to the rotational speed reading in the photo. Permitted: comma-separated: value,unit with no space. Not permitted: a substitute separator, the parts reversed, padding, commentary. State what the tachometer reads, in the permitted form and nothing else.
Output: 2100,rpm
